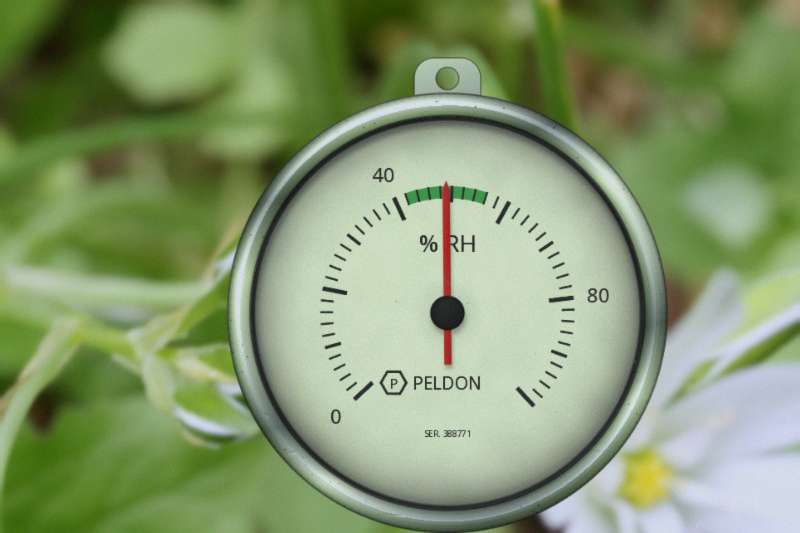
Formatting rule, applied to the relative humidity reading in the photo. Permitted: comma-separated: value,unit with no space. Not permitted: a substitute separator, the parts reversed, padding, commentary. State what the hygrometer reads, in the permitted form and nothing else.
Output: 49,%
